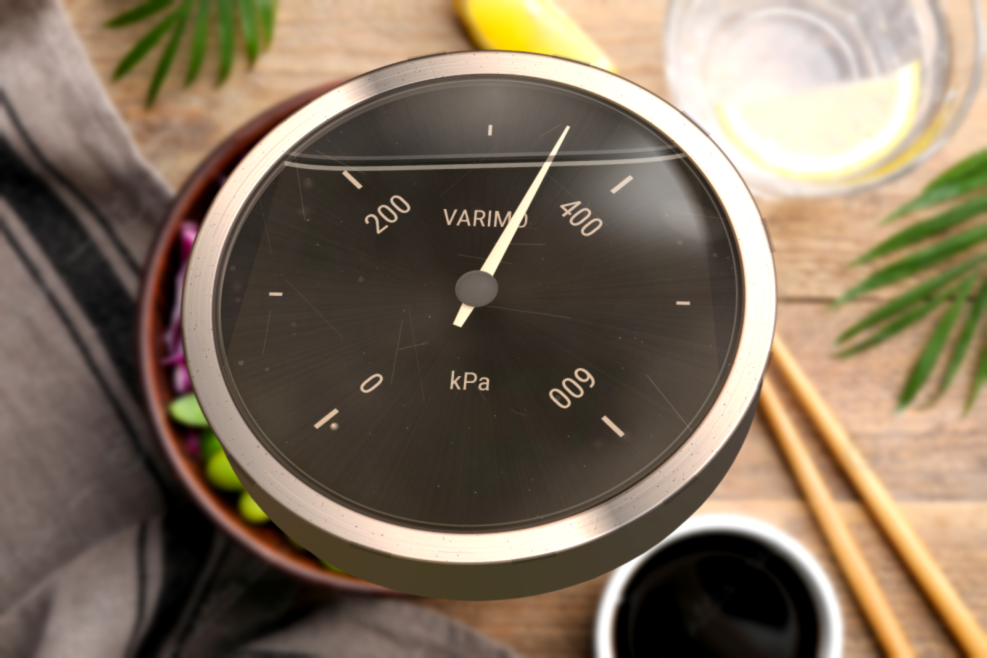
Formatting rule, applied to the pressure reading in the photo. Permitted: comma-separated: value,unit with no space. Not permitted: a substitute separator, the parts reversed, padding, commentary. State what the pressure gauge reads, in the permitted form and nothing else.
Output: 350,kPa
